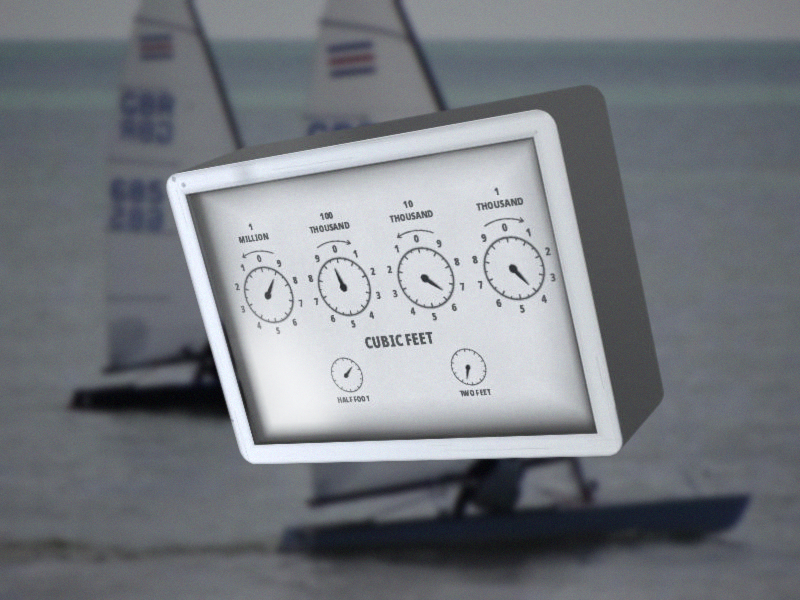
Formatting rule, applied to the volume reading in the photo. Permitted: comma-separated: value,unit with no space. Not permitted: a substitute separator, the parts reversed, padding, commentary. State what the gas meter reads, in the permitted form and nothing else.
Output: 896400,ft³
